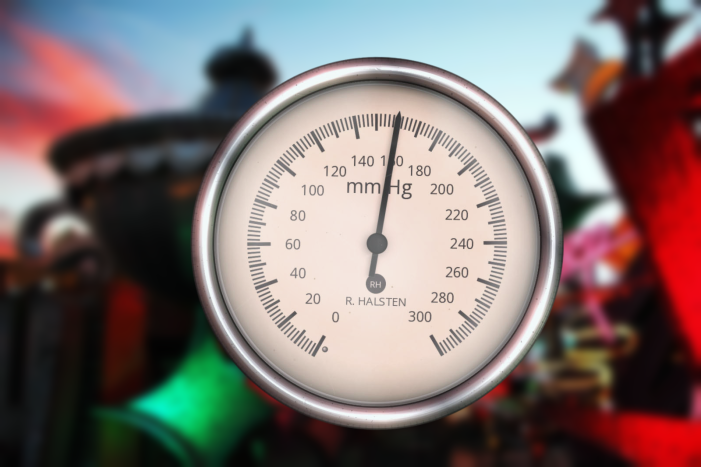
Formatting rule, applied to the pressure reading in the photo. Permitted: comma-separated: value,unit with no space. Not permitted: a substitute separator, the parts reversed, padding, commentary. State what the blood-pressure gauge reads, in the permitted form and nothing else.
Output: 160,mmHg
